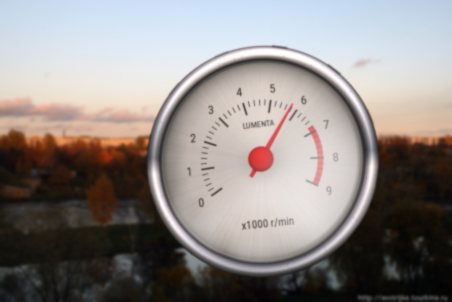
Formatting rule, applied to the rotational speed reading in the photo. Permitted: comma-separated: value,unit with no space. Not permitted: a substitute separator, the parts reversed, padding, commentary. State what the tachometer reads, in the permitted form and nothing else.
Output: 5800,rpm
